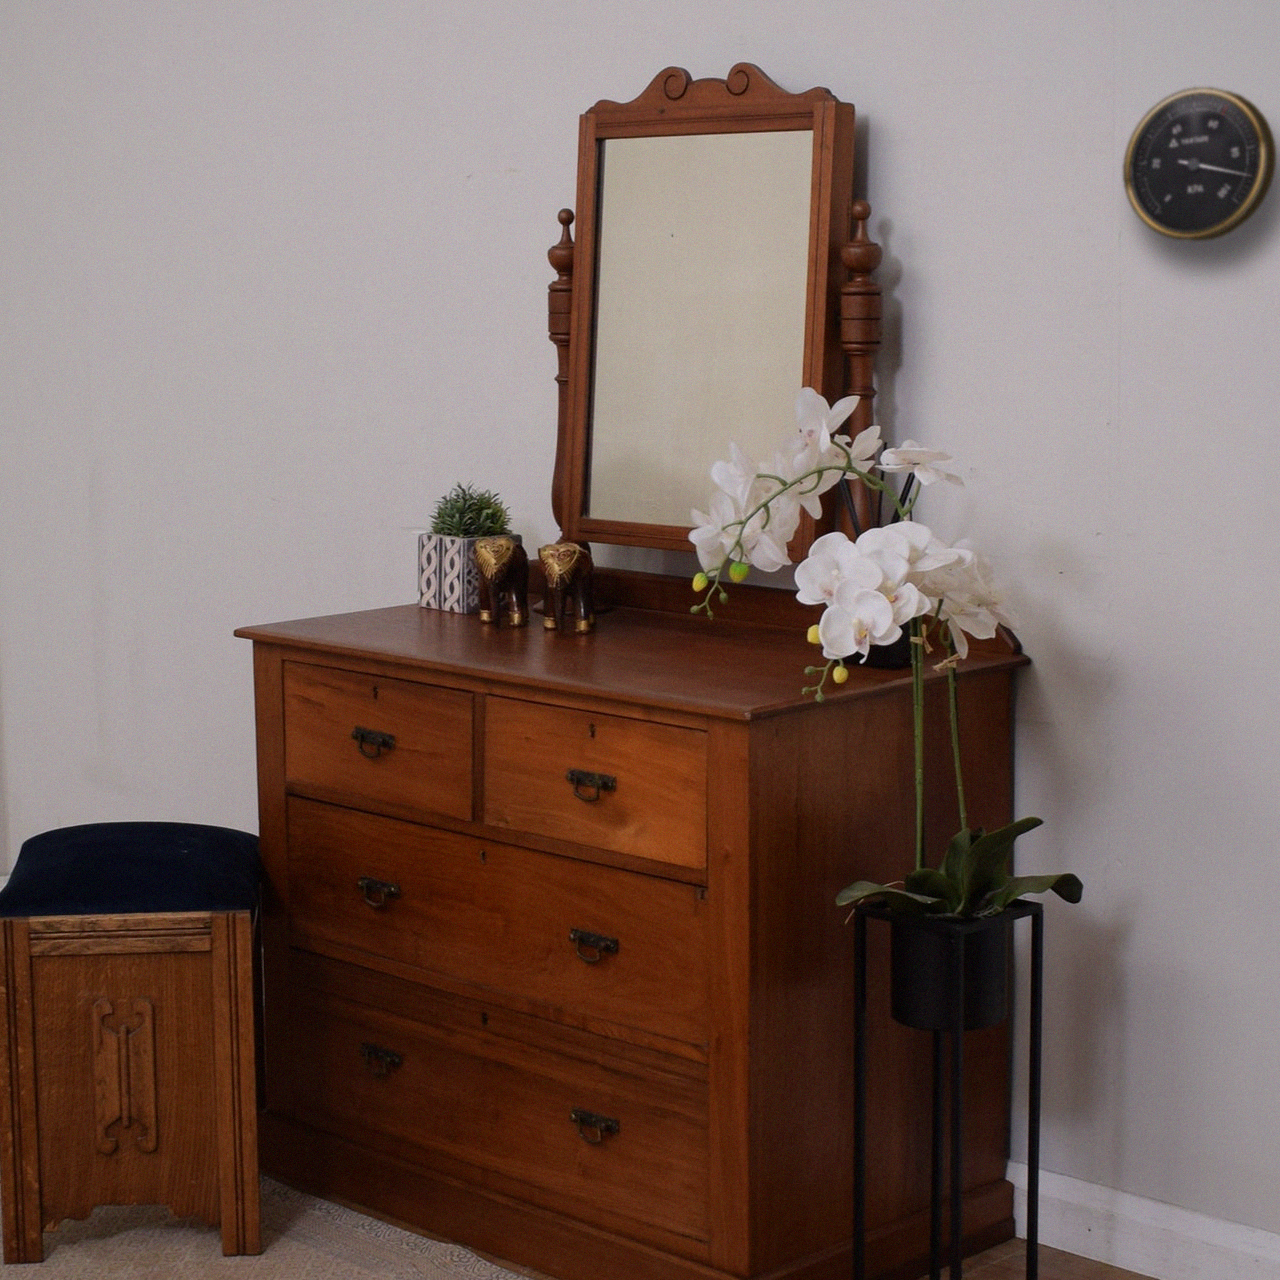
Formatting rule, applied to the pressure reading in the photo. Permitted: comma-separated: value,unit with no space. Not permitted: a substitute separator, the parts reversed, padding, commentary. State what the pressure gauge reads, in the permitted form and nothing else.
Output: 90,kPa
